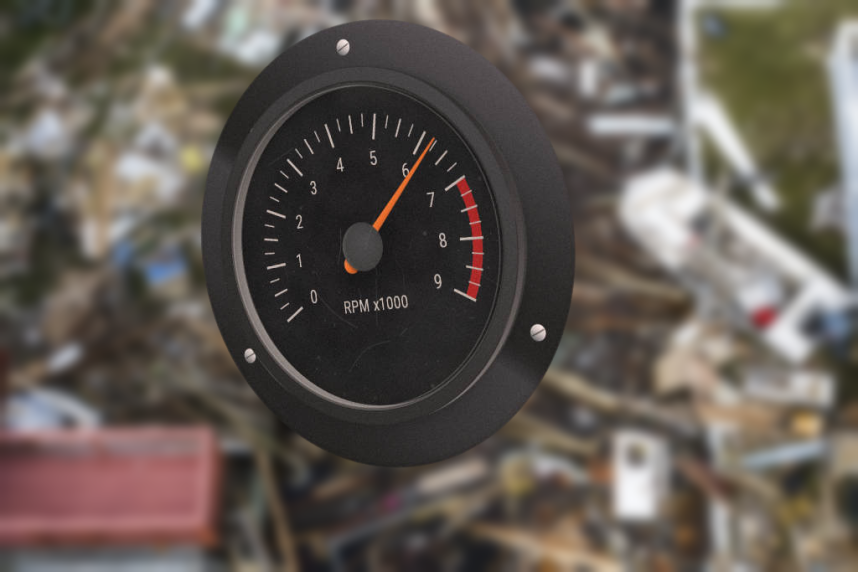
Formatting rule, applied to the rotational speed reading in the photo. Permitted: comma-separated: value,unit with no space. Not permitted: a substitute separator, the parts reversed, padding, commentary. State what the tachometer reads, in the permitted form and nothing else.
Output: 6250,rpm
